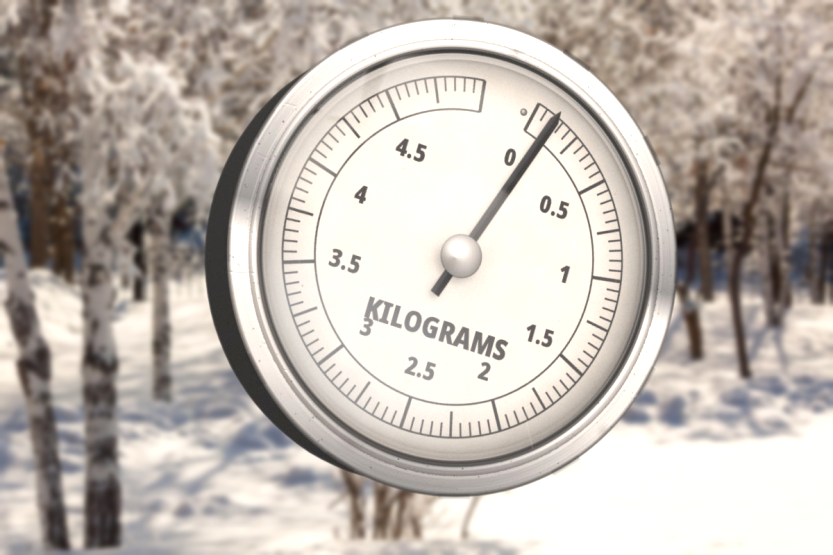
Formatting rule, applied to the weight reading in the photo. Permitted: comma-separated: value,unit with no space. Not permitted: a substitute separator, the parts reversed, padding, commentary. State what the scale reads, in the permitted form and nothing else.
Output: 0.1,kg
